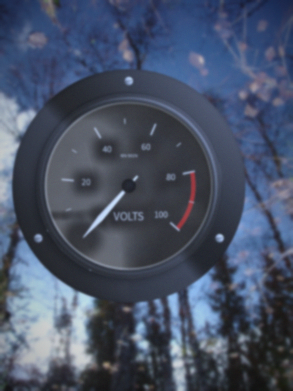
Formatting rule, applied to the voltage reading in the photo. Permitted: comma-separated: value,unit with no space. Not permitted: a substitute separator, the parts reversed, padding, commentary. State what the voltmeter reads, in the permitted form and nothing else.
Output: 0,V
